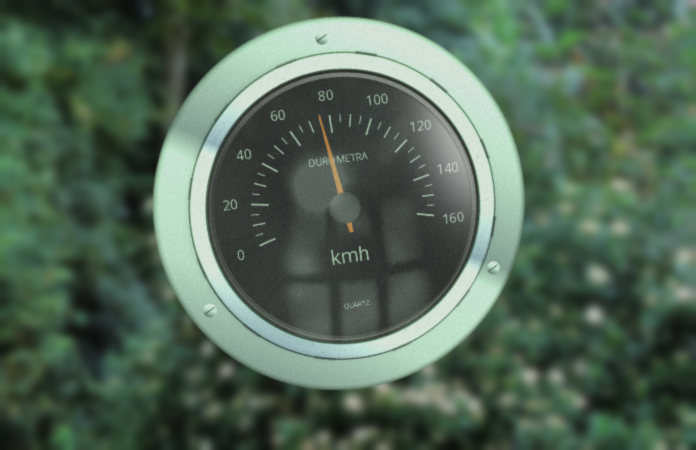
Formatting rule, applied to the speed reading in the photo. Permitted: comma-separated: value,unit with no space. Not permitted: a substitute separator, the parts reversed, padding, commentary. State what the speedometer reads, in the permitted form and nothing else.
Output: 75,km/h
